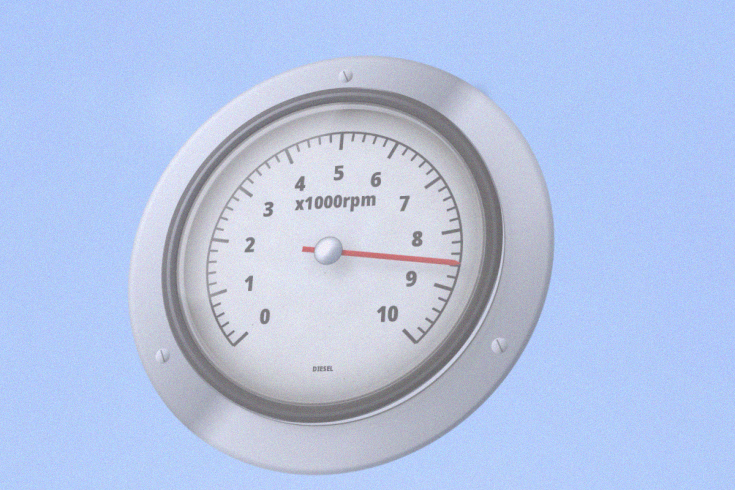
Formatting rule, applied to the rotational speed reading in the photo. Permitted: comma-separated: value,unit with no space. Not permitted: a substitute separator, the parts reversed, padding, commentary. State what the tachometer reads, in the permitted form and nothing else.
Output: 8600,rpm
